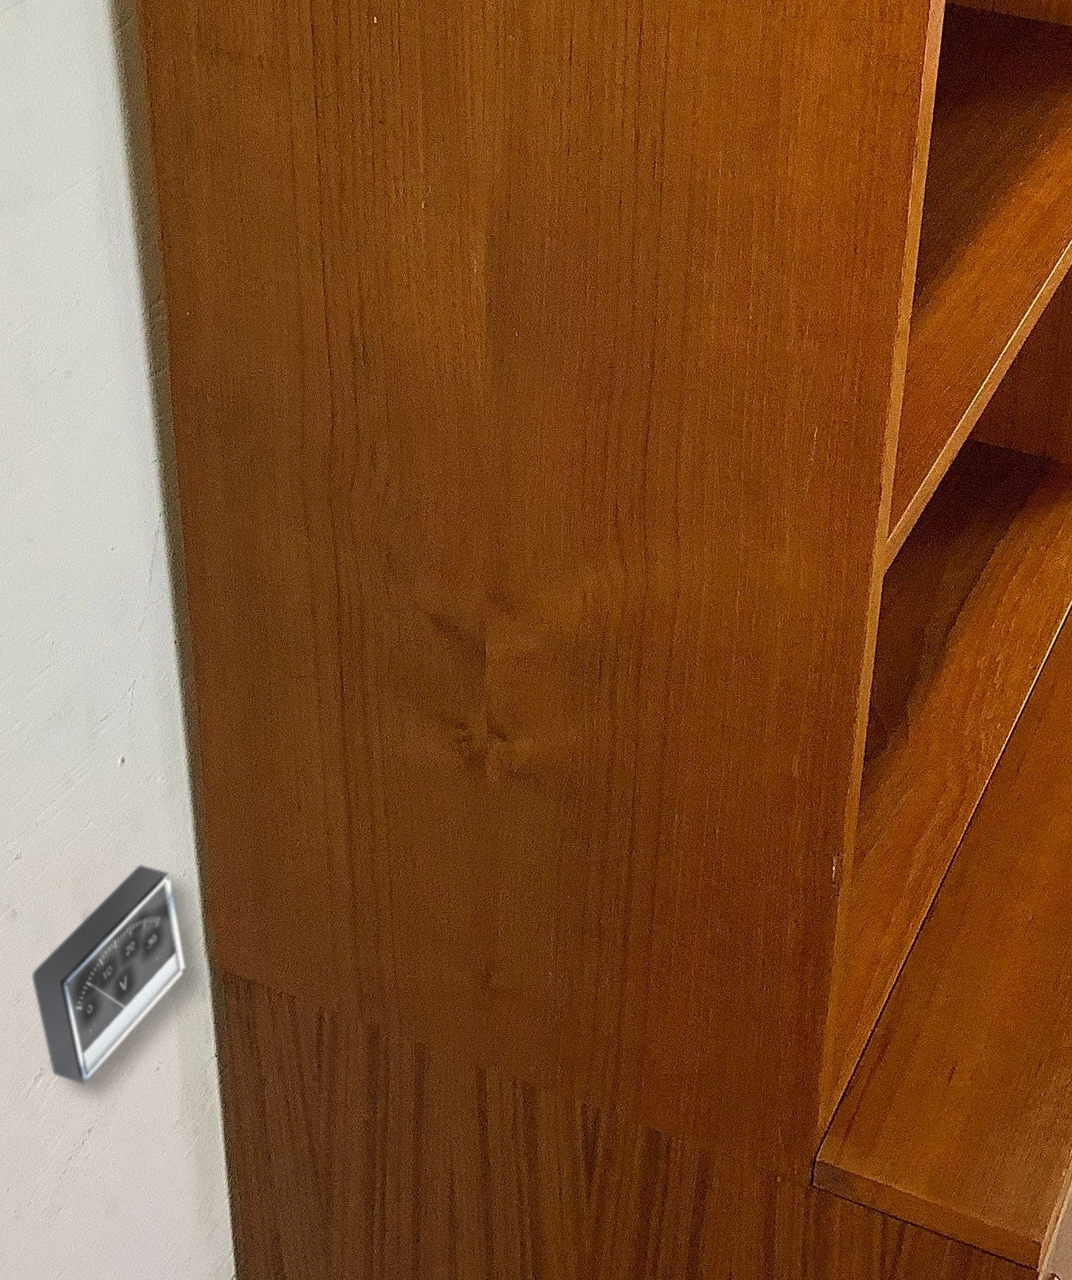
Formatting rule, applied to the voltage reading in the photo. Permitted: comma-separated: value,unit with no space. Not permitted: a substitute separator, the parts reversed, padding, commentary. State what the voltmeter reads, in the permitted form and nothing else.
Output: 5,V
